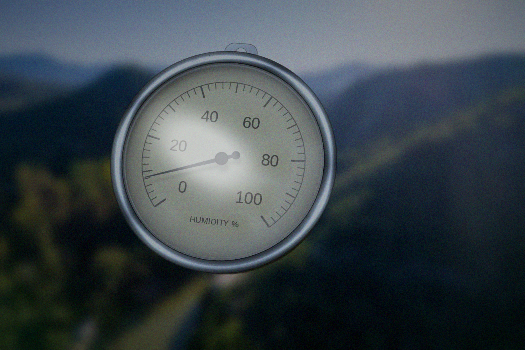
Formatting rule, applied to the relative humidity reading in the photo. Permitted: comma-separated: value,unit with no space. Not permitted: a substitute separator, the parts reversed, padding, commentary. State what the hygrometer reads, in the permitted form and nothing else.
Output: 8,%
